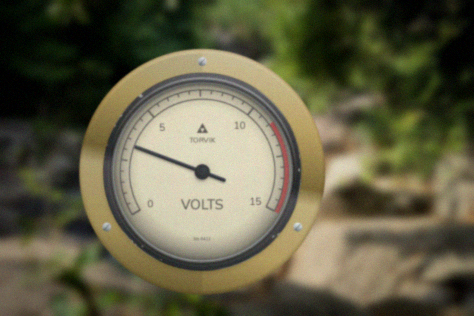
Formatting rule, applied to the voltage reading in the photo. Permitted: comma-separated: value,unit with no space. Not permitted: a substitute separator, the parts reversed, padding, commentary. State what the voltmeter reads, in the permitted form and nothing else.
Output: 3.25,V
